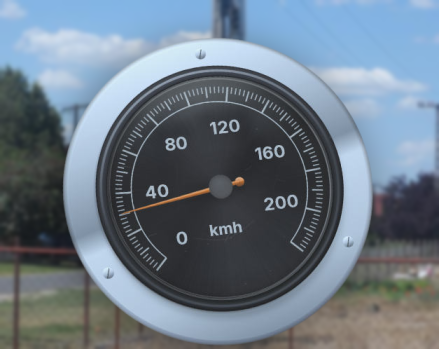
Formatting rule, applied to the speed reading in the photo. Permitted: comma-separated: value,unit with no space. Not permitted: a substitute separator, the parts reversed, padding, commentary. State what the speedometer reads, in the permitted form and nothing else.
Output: 30,km/h
